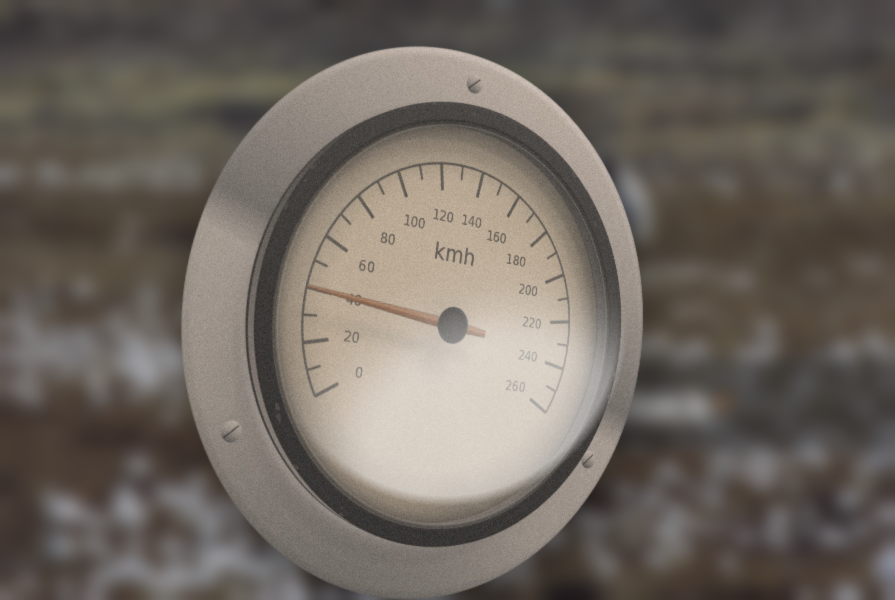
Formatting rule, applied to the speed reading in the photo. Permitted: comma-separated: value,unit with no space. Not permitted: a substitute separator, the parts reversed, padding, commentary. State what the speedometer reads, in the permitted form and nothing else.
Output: 40,km/h
